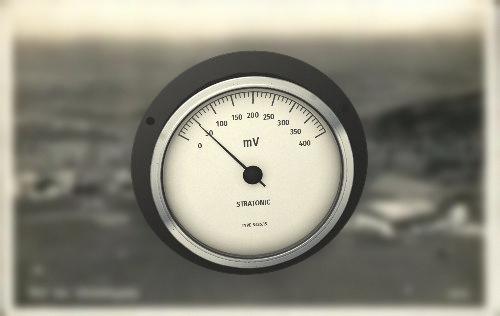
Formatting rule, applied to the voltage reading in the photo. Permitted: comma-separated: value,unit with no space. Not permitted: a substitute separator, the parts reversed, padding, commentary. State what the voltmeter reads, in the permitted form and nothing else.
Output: 50,mV
